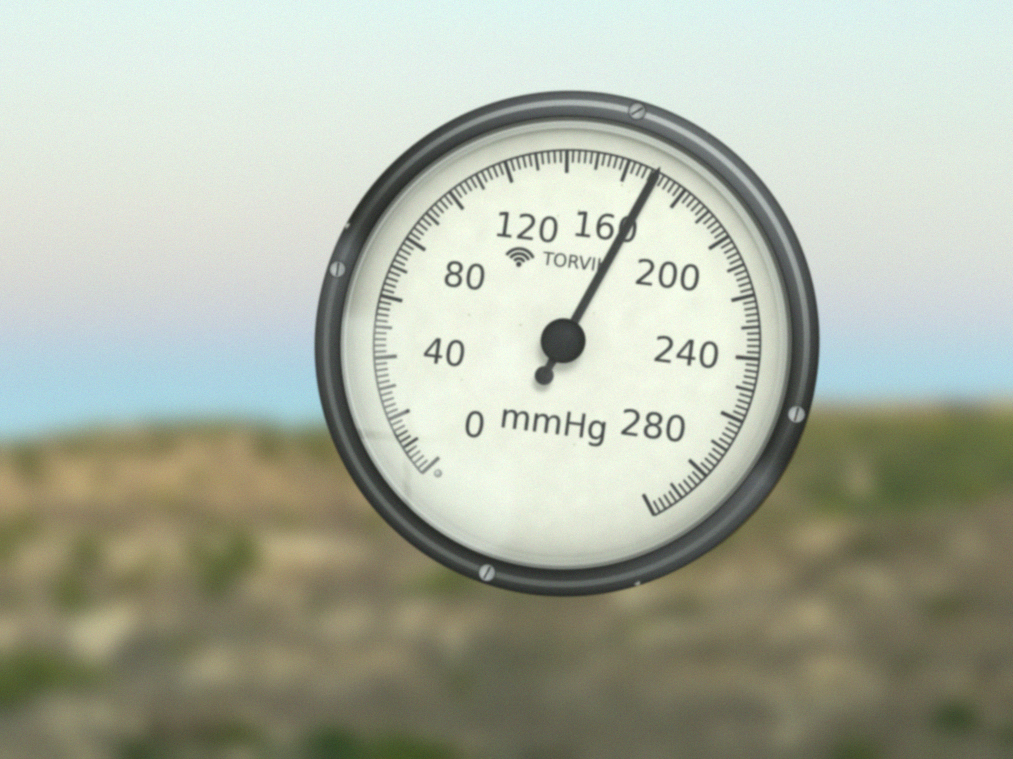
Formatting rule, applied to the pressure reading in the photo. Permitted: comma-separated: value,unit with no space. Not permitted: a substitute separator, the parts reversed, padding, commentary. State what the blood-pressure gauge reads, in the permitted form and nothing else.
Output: 170,mmHg
